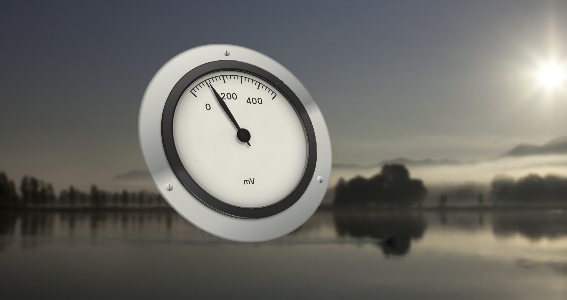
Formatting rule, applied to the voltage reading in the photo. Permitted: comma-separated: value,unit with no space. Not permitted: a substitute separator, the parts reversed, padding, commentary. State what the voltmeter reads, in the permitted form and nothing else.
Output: 100,mV
